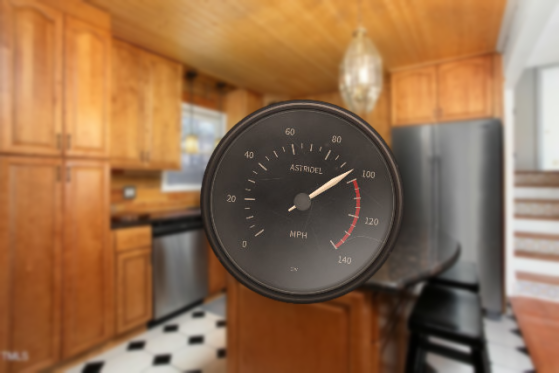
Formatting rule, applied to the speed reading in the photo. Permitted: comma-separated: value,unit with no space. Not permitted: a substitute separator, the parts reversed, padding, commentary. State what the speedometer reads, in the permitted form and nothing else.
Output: 95,mph
